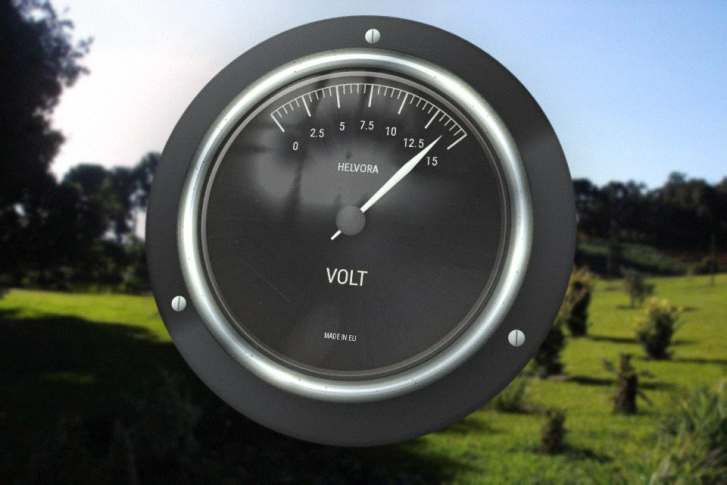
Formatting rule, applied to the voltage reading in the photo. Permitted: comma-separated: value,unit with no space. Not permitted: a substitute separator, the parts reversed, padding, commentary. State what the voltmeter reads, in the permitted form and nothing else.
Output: 14,V
